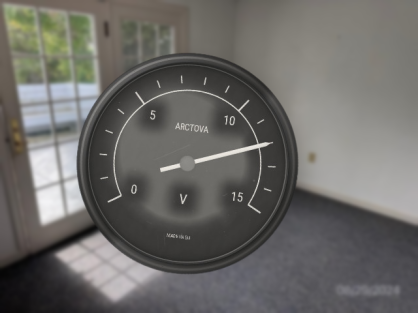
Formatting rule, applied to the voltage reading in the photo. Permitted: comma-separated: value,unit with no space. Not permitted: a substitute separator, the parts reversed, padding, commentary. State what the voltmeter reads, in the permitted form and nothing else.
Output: 12,V
